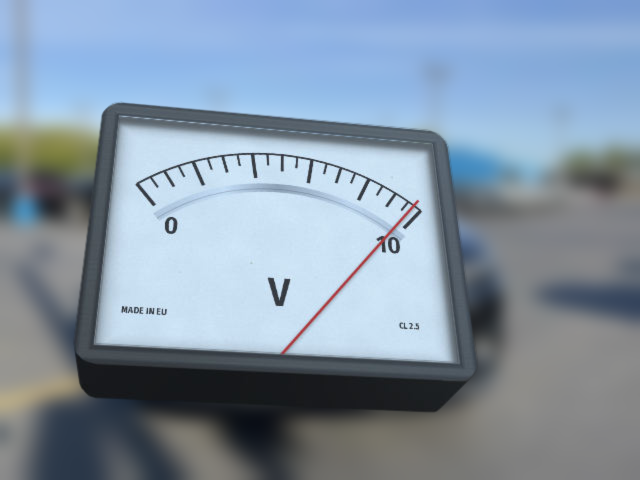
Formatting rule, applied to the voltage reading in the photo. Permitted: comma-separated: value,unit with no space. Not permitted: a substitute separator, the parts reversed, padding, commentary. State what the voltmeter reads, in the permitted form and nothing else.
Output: 9.75,V
